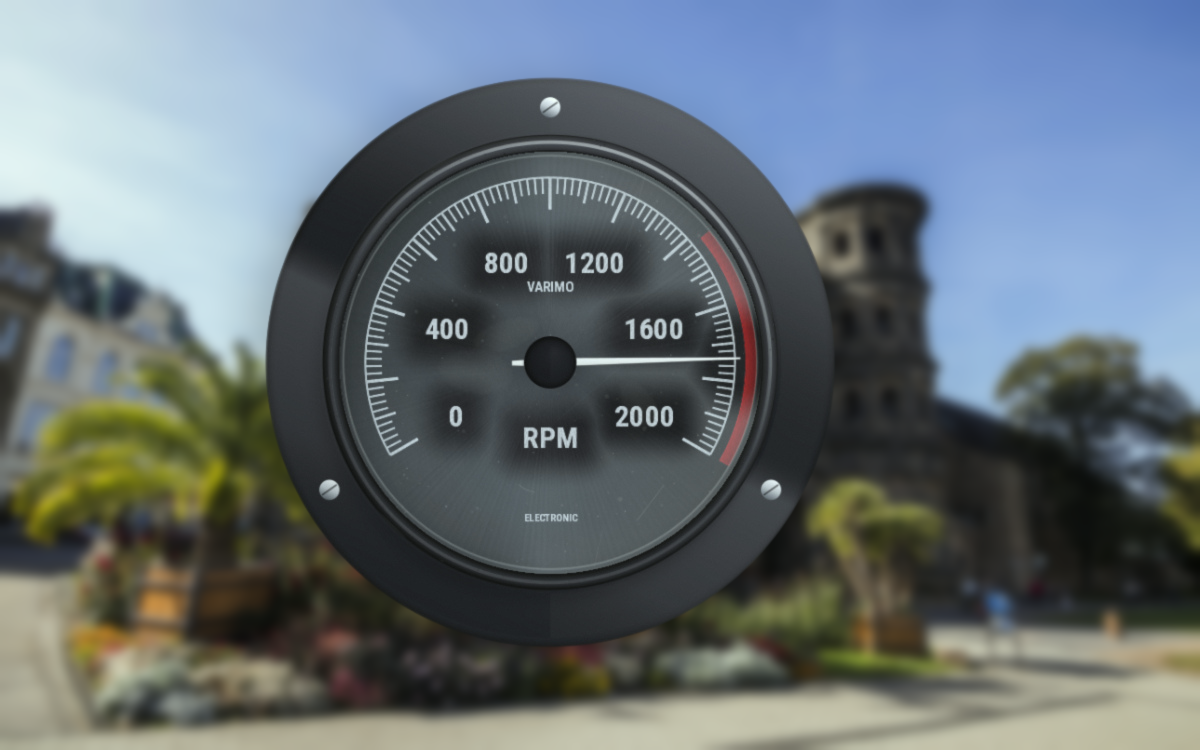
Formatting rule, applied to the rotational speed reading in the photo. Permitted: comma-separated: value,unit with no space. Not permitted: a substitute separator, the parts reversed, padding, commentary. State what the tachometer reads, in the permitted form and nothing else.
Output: 1740,rpm
